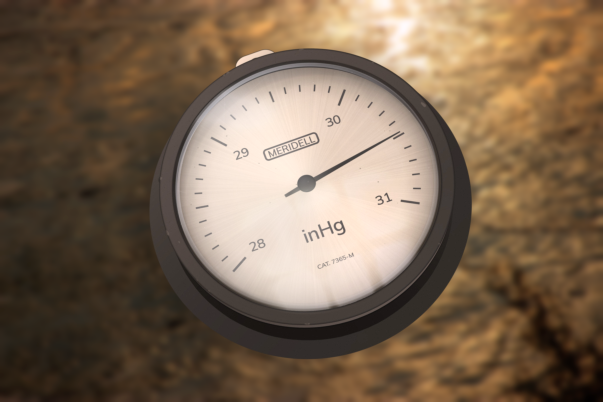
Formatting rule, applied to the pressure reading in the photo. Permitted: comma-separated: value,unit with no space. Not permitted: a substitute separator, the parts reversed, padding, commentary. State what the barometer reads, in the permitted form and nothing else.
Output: 30.5,inHg
